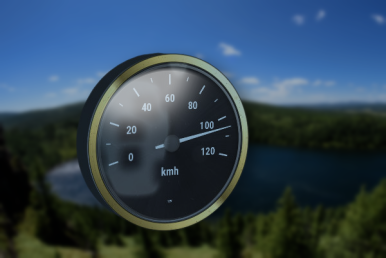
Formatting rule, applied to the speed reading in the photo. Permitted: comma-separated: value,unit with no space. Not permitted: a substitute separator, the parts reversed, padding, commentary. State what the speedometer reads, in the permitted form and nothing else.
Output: 105,km/h
